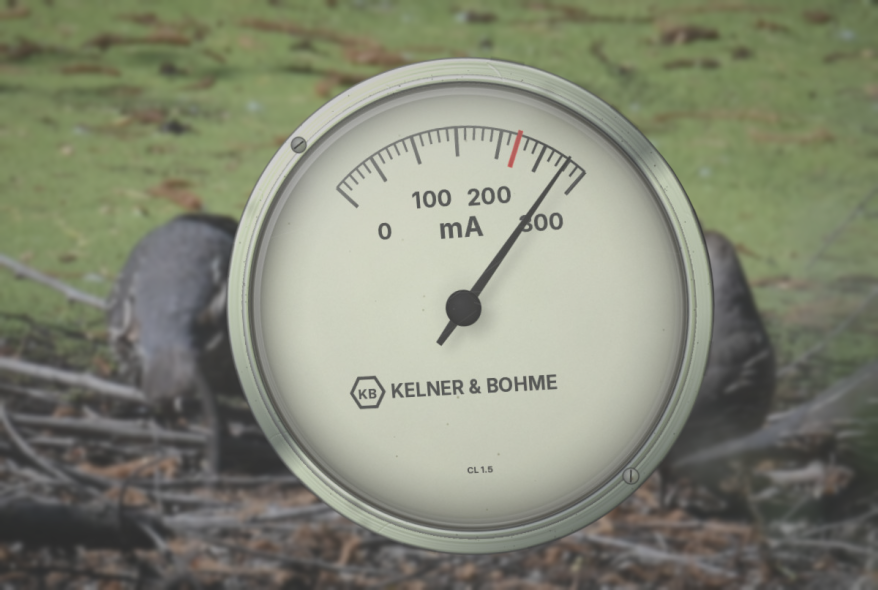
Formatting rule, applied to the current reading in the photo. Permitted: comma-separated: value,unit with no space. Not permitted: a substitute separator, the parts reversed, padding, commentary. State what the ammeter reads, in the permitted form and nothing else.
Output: 280,mA
